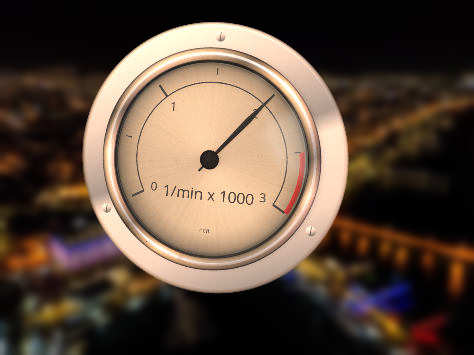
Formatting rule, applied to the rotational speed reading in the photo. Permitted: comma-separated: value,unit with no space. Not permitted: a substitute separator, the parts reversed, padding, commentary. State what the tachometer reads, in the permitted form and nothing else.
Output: 2000,rpm
